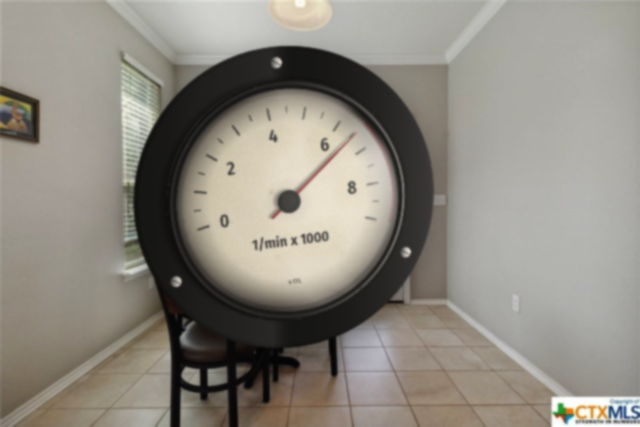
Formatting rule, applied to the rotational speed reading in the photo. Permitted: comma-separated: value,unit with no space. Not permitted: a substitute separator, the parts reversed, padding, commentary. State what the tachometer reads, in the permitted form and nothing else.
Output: 6500,rpm
